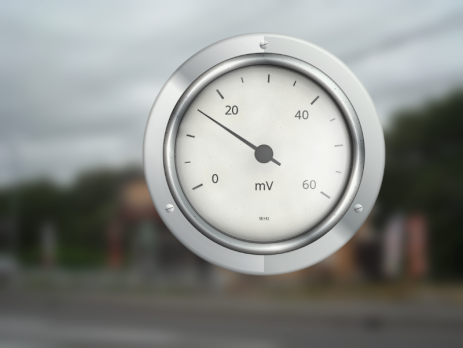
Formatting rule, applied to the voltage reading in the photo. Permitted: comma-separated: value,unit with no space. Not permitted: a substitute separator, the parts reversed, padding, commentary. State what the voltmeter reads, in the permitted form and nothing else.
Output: 15,mV
